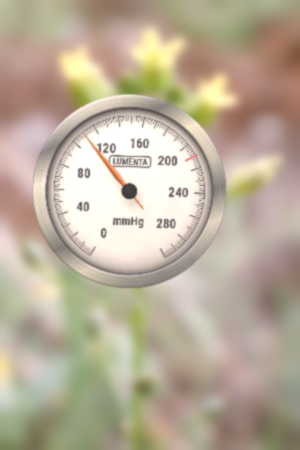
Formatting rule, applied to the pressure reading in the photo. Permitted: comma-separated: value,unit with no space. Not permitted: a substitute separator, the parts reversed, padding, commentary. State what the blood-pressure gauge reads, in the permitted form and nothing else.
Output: 110,mmHg
